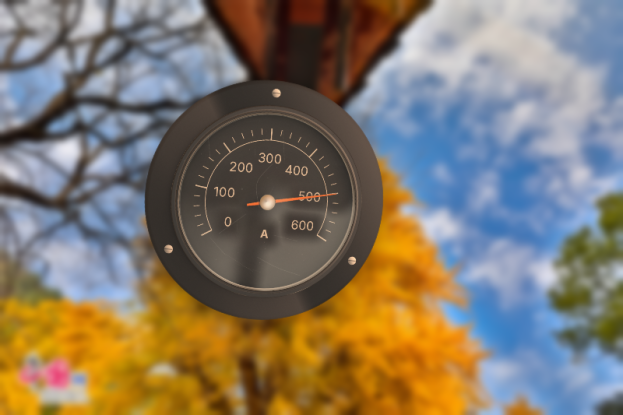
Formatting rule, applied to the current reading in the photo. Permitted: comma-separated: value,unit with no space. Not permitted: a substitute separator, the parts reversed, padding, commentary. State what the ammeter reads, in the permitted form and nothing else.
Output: 500,A
